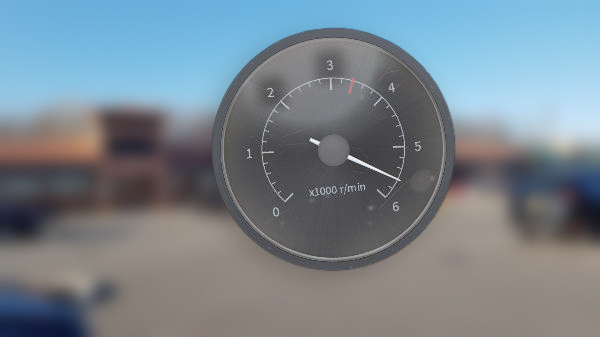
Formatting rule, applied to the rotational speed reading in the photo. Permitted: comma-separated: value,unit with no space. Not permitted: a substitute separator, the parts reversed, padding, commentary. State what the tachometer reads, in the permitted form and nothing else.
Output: 5600,rpm
